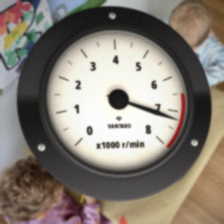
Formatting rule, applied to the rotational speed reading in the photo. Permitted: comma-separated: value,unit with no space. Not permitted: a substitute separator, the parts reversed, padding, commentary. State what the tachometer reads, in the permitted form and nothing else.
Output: 7250,rpm
